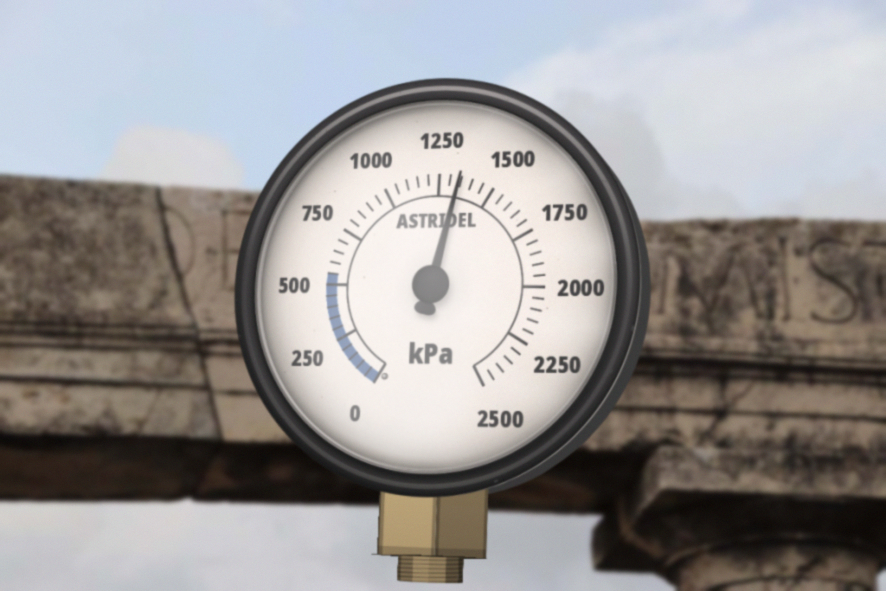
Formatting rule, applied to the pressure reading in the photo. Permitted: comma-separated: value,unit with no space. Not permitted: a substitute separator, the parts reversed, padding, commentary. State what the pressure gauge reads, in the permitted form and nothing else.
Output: 1350,kPa
